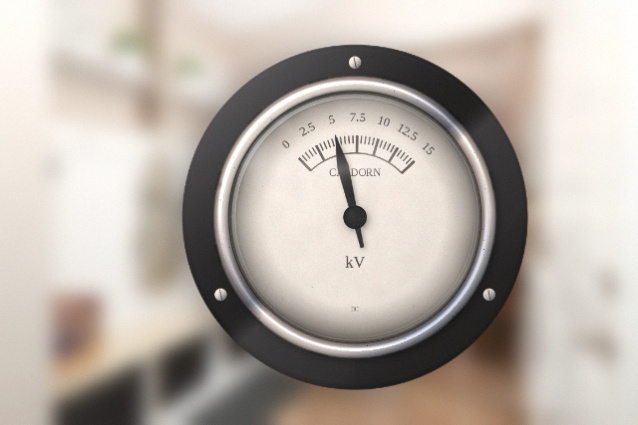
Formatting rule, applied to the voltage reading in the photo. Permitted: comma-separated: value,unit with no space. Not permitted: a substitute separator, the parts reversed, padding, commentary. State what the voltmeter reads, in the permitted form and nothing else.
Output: 5,kV
